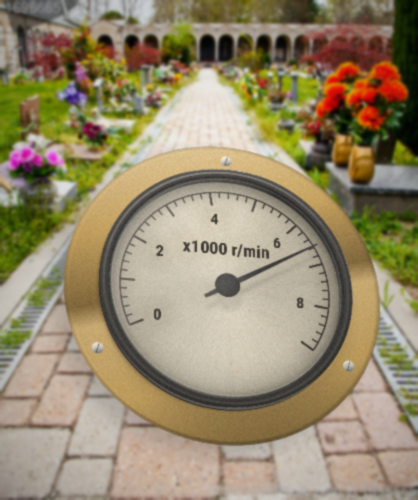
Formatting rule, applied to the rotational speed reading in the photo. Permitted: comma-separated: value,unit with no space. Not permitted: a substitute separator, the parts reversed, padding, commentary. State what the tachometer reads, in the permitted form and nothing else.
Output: 6600,rpm
